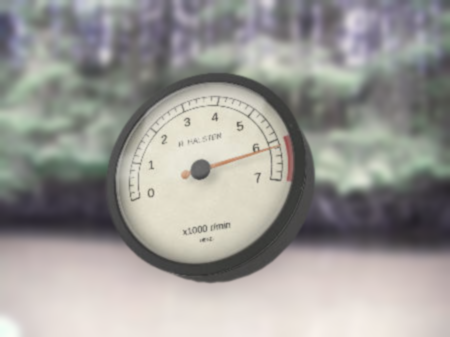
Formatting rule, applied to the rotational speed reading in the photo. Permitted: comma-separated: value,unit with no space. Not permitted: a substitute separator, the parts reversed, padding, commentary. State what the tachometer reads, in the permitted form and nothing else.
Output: 6200,rpm
